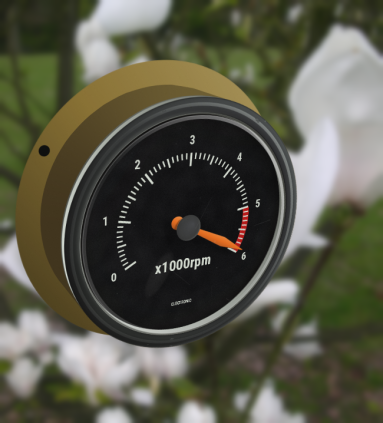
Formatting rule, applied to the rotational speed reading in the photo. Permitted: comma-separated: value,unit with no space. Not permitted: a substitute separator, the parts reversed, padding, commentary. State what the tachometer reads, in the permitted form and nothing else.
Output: 5900,rpm
